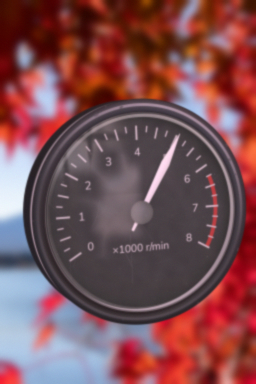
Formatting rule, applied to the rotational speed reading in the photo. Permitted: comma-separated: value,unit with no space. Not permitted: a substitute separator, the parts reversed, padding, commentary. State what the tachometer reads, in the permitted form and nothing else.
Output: 5000,rpm
